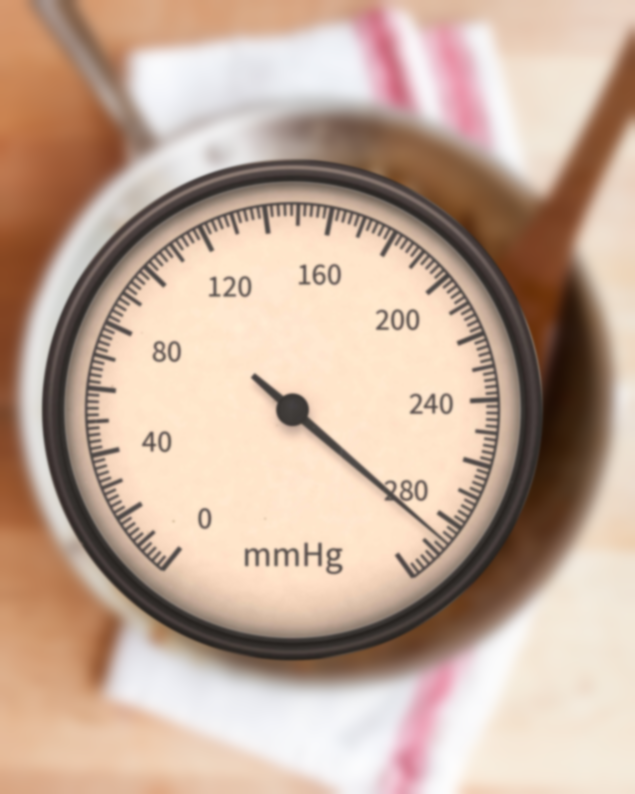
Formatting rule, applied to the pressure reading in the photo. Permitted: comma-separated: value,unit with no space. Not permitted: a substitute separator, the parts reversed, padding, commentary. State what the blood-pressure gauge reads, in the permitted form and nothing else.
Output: 286,mmHg
